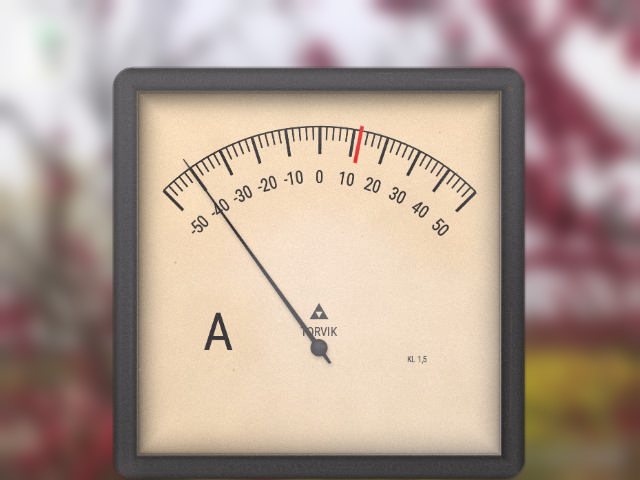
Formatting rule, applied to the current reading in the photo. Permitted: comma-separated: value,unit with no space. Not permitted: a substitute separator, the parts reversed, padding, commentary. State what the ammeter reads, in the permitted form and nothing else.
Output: -40,A
